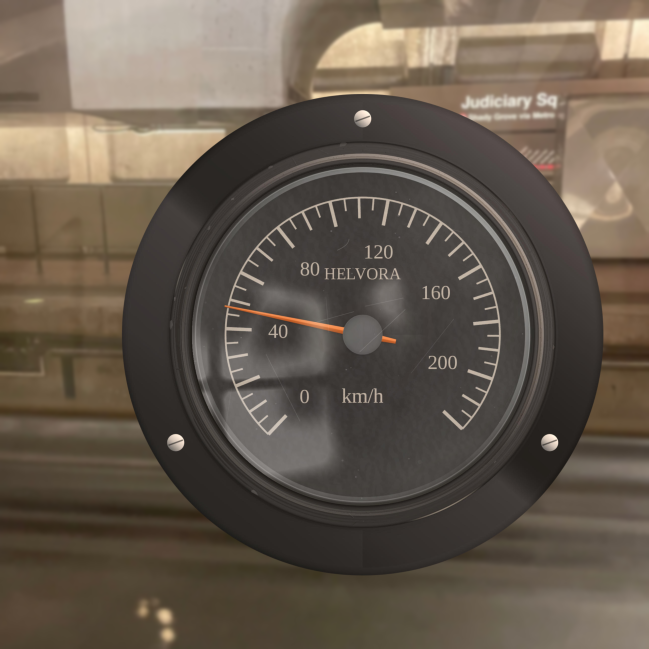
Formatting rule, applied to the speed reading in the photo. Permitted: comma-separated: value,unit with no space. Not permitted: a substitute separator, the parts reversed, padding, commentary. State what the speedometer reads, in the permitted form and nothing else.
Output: 47.5,km/h
